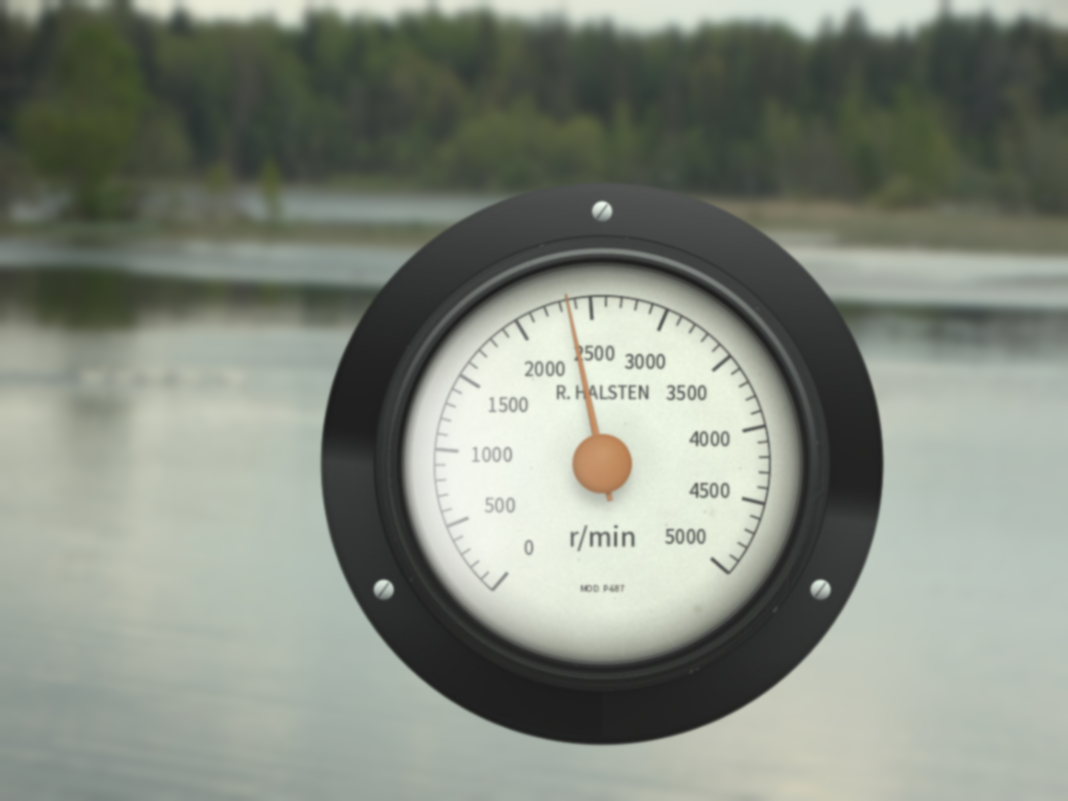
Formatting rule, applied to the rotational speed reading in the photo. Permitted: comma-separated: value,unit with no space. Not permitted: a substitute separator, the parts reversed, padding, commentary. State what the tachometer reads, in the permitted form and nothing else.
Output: 2350,rpm
